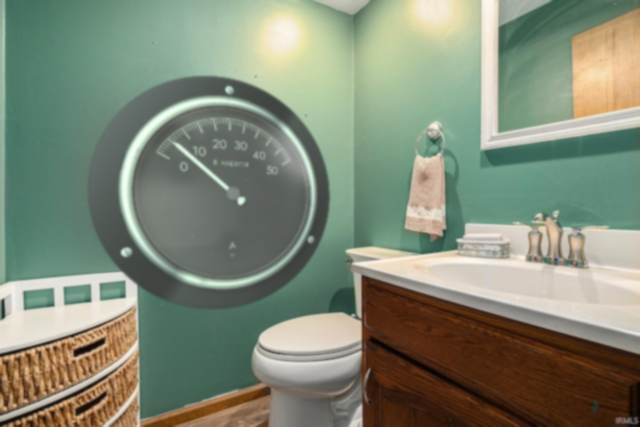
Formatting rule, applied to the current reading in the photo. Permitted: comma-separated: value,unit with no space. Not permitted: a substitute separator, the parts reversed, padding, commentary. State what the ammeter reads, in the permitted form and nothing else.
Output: 5,A
